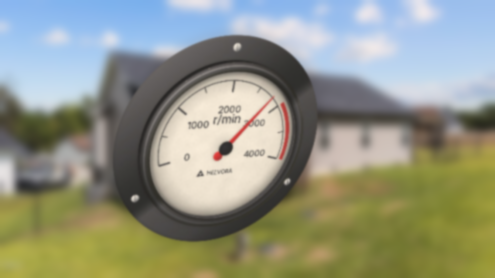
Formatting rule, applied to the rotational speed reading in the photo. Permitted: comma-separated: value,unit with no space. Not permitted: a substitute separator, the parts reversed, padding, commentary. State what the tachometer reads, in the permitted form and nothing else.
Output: 2750,rpm
